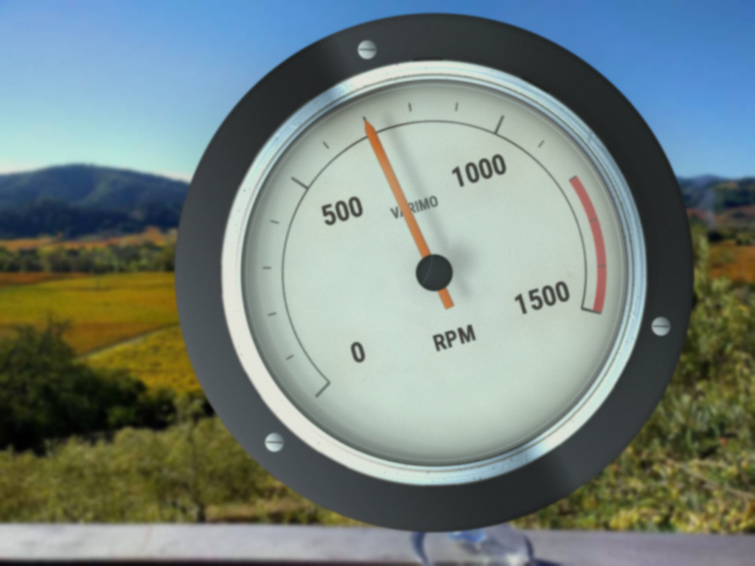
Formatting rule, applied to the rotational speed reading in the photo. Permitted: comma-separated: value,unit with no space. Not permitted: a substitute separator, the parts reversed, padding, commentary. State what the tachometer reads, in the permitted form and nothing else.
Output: 700,rpm
